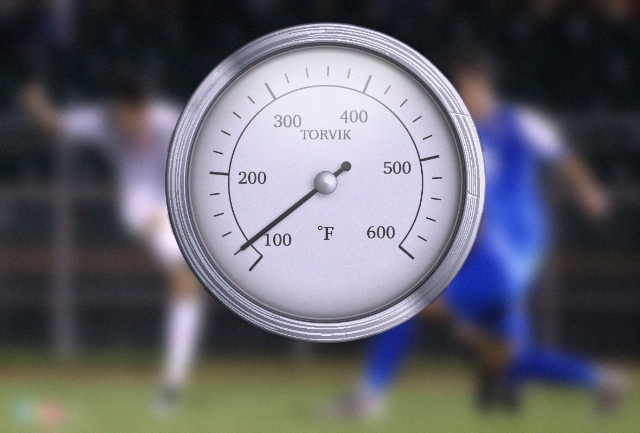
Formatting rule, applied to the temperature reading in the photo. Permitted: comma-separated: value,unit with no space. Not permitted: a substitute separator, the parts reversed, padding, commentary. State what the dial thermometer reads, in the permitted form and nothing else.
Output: 120,°F
